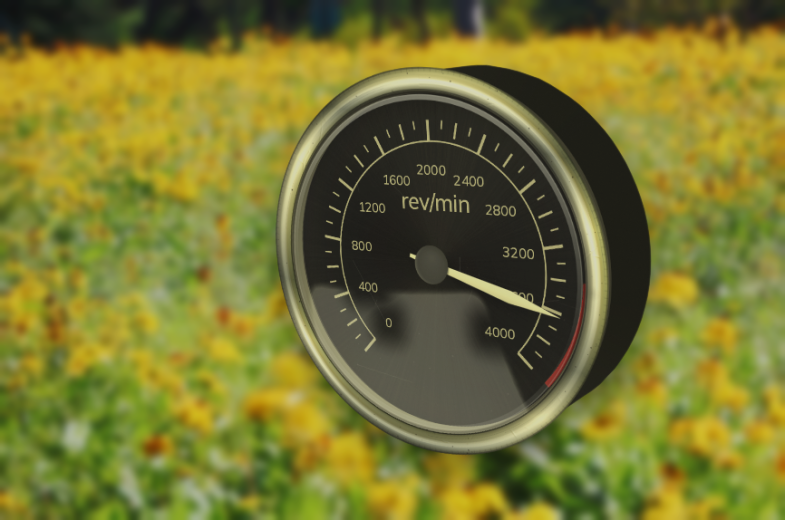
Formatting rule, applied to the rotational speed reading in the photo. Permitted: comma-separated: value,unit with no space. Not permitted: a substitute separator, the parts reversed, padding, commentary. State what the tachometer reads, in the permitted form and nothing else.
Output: 3600,rpm
